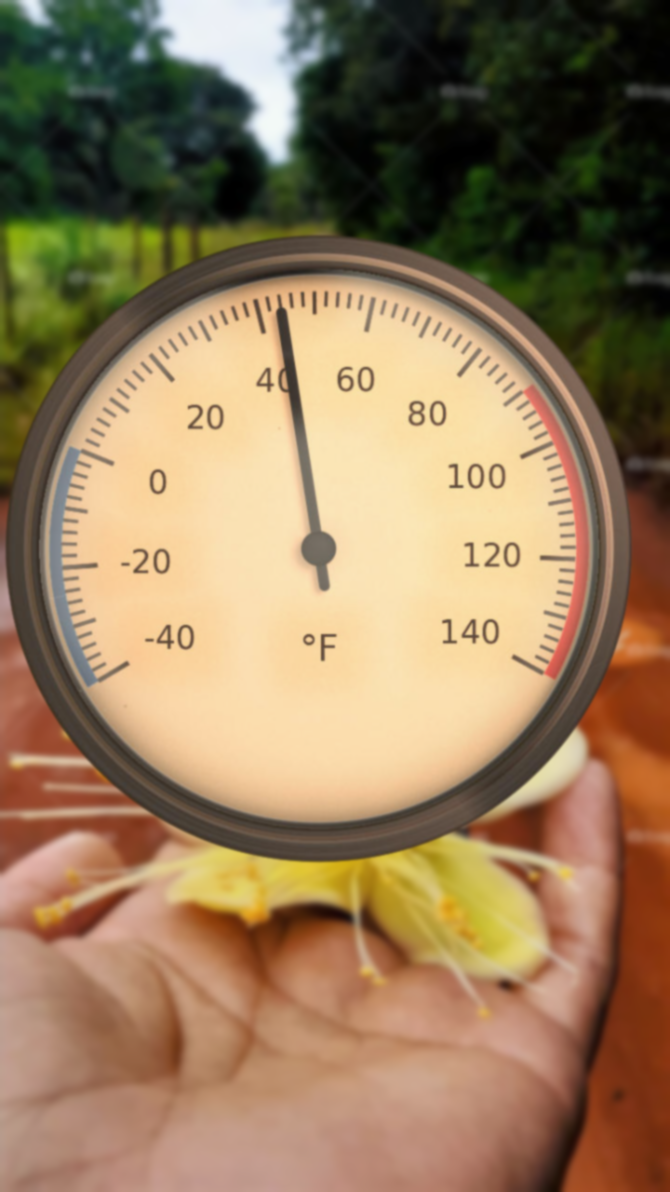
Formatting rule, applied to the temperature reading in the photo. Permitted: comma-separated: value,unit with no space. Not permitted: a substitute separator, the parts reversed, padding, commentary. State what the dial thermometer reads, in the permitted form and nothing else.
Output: 44,°F
